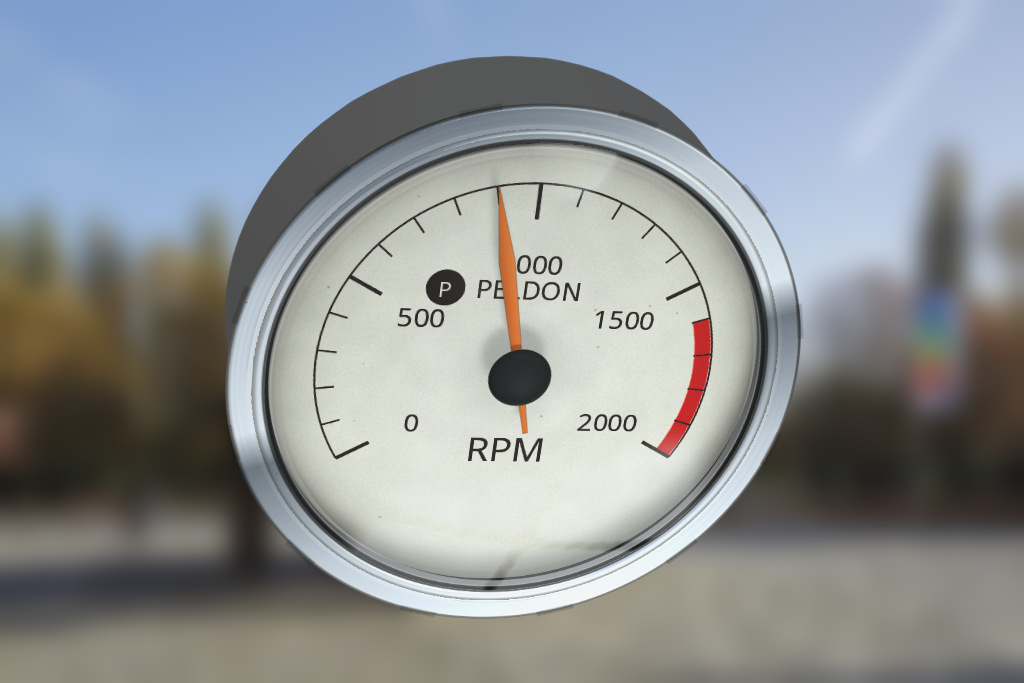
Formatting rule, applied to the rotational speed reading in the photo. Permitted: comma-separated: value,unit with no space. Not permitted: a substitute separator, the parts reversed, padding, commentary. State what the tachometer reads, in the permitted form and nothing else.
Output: 900,rpm
